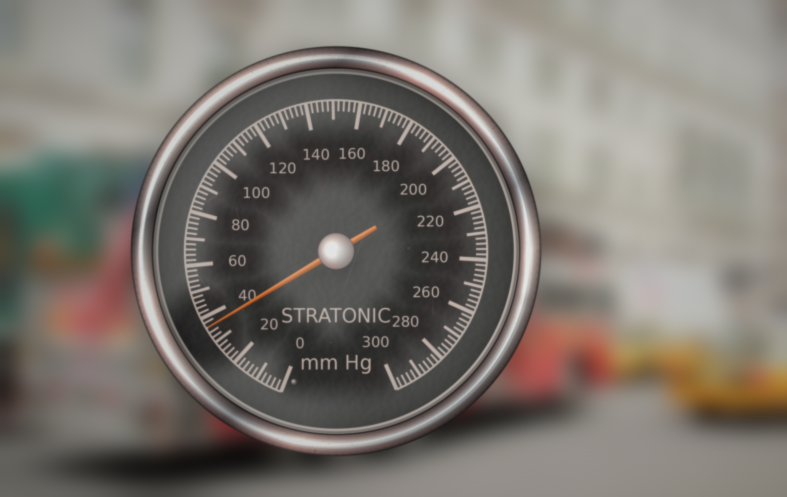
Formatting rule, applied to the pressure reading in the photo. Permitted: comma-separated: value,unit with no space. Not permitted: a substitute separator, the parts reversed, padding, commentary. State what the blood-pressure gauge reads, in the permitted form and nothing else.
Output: 36,mmHg
